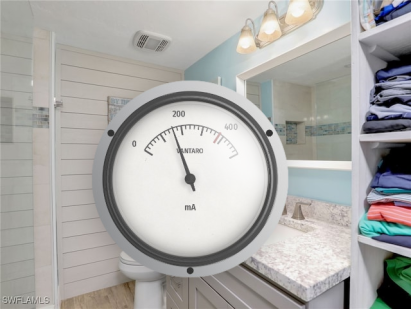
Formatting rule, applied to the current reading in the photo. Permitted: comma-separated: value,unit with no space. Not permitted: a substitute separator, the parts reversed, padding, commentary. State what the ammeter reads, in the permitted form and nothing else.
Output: 160,mA
